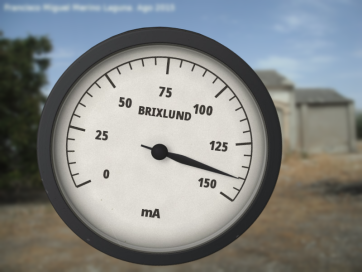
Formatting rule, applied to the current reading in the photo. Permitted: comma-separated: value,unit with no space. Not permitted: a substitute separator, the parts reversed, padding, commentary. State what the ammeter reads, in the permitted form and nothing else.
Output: 140,mA
